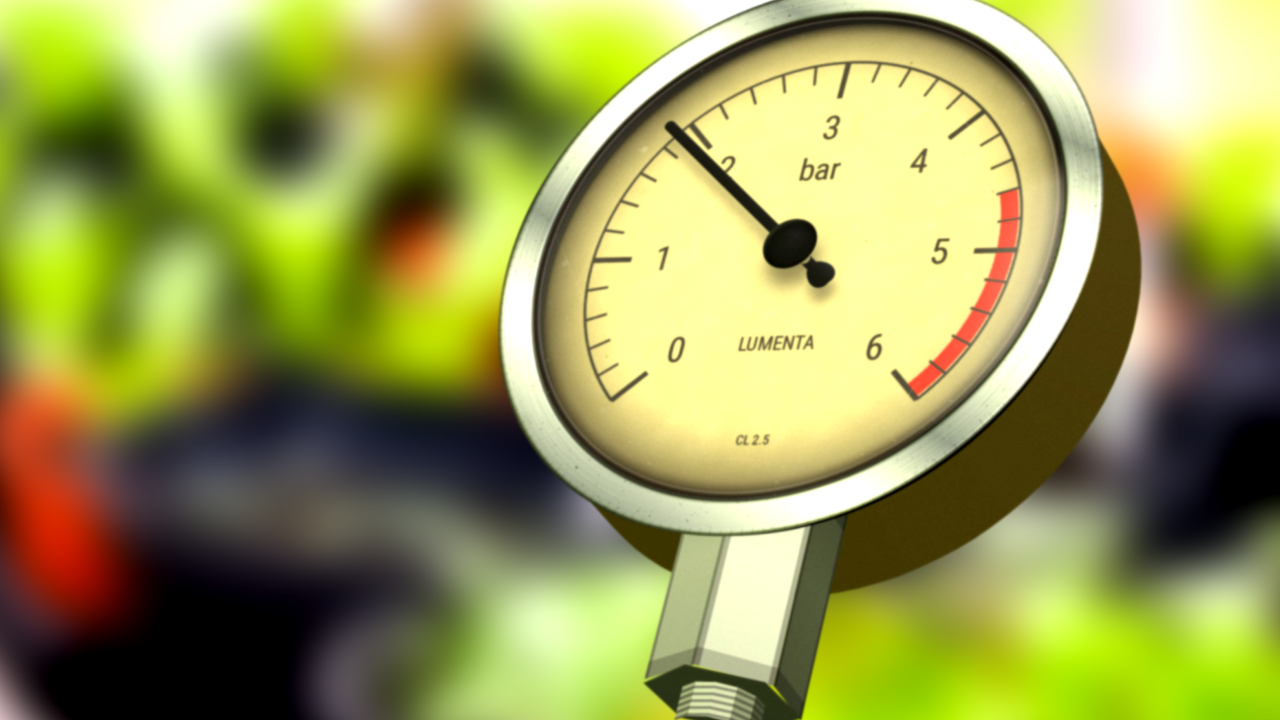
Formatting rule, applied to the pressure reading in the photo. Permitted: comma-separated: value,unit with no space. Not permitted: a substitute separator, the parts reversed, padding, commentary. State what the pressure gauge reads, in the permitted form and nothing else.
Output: 1.9,bar
